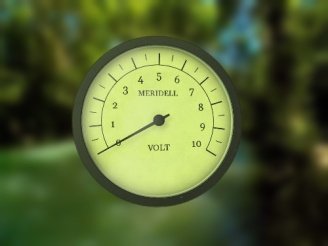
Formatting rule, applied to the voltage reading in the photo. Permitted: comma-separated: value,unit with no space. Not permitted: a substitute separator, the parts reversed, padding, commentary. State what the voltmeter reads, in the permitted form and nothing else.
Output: 0,V
